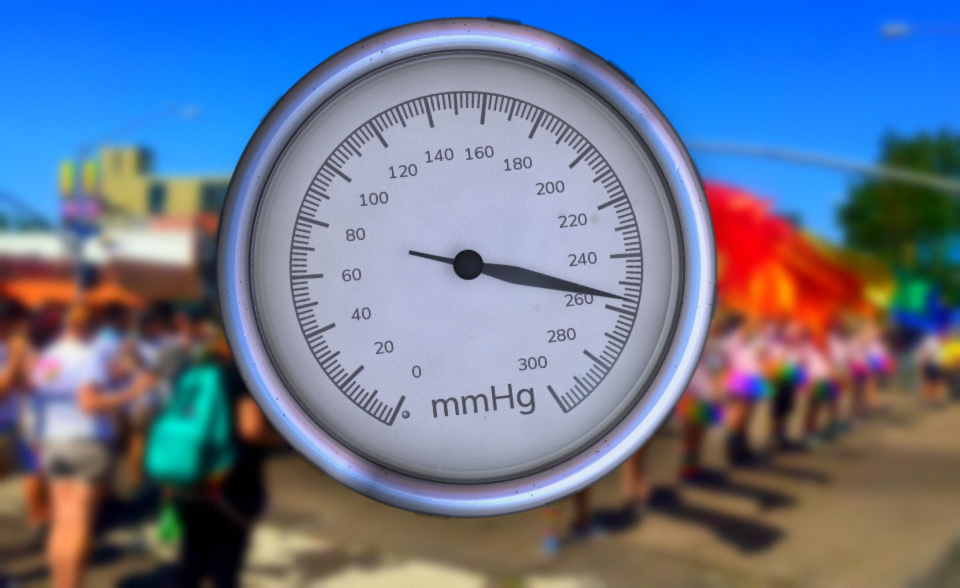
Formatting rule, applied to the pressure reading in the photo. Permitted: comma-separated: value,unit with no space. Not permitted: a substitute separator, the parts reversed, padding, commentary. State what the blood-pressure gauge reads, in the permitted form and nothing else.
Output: 256,mmHg
